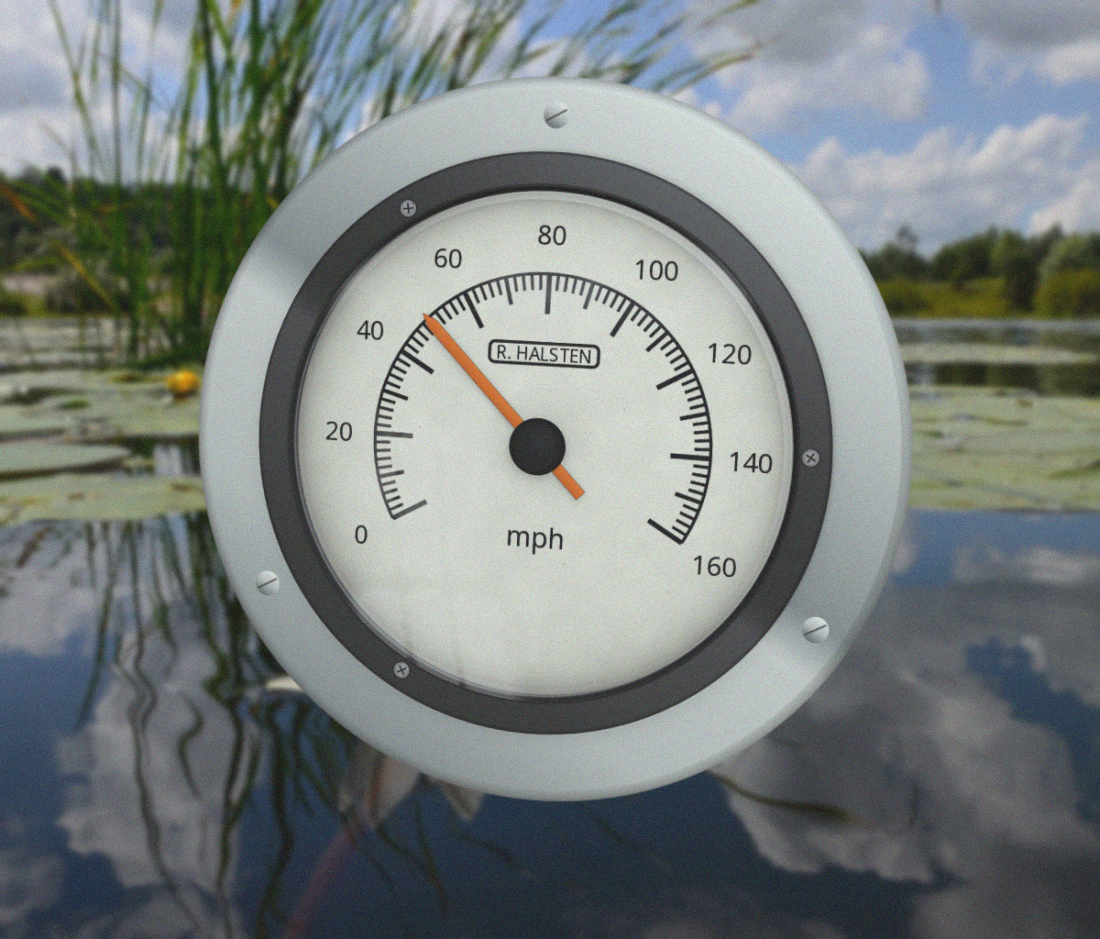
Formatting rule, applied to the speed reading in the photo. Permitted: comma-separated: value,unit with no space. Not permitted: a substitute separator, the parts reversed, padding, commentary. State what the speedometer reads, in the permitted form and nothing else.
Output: 50,mph
